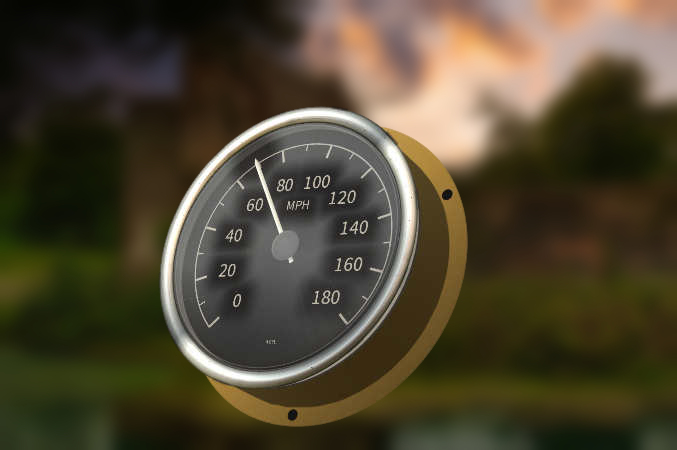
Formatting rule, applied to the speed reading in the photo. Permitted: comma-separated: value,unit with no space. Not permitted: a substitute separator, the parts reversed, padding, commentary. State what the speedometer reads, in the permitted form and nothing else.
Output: 70,mph
